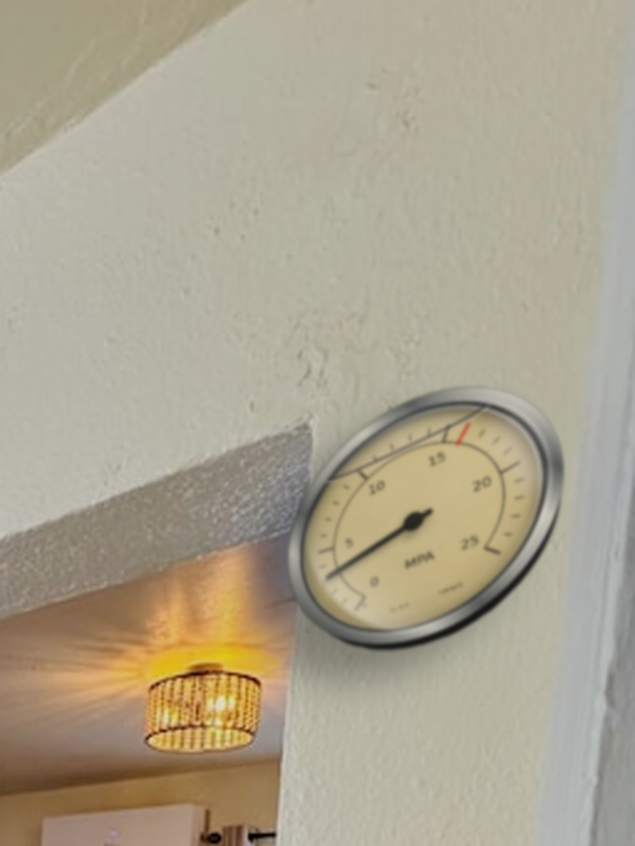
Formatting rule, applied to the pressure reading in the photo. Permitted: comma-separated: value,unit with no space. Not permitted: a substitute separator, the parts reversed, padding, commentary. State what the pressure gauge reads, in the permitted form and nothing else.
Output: 3,MPa
